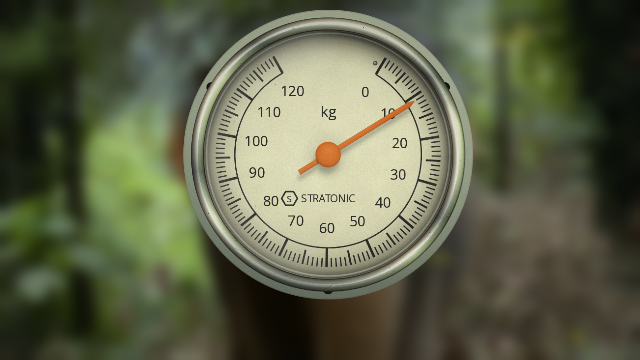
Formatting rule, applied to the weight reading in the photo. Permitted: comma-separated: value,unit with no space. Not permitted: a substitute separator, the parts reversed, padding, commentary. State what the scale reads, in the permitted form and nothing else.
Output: 11,kg
